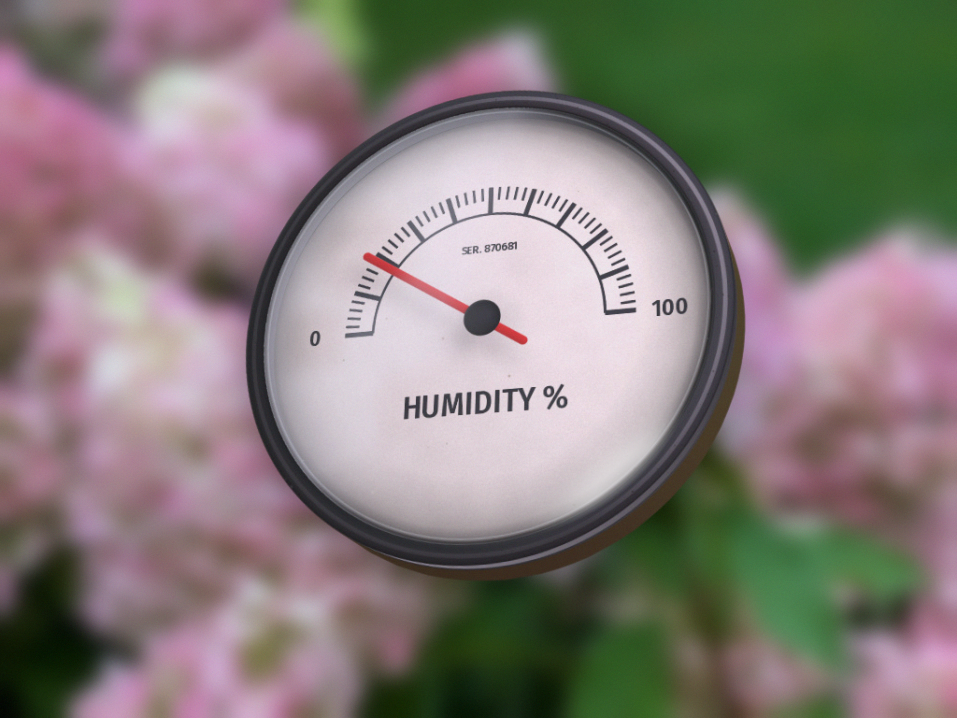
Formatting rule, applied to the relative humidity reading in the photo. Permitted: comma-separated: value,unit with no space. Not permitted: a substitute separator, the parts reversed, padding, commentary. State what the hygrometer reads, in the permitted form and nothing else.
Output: 18,%
